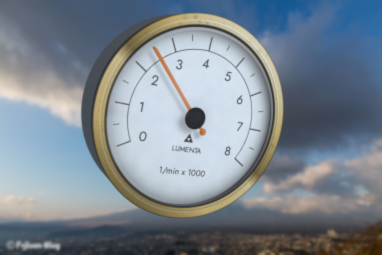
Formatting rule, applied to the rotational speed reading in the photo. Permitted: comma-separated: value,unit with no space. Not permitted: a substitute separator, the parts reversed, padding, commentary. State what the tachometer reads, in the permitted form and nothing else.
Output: 2500,rpm
